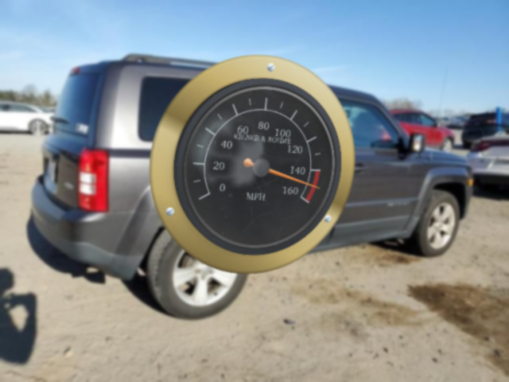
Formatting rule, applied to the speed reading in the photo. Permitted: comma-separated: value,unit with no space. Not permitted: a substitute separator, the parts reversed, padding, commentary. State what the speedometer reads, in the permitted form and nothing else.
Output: 150,mph
